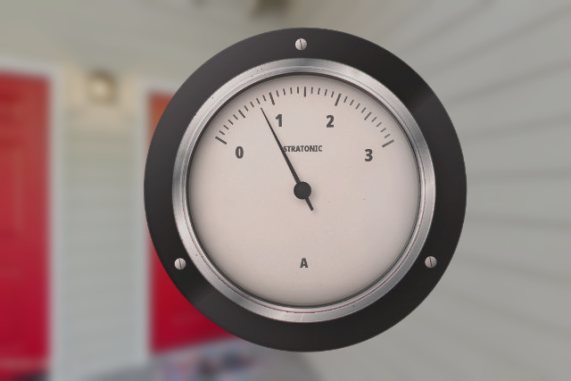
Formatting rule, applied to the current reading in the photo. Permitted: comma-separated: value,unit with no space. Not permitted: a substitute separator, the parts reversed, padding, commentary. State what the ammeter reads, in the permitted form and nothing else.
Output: 0.8,A
